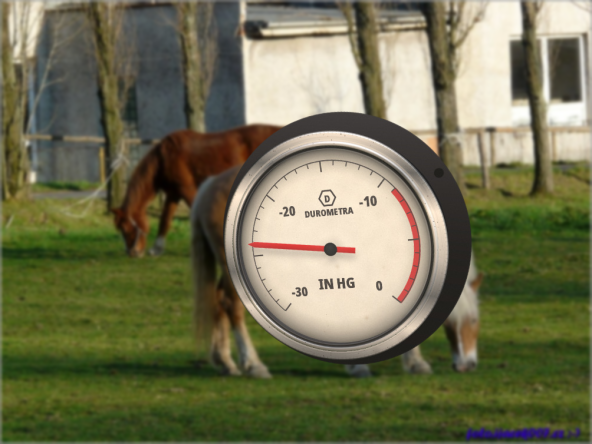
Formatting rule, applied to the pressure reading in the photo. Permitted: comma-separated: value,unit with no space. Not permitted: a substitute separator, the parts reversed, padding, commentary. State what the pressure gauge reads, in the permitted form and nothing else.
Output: -24,inHg
